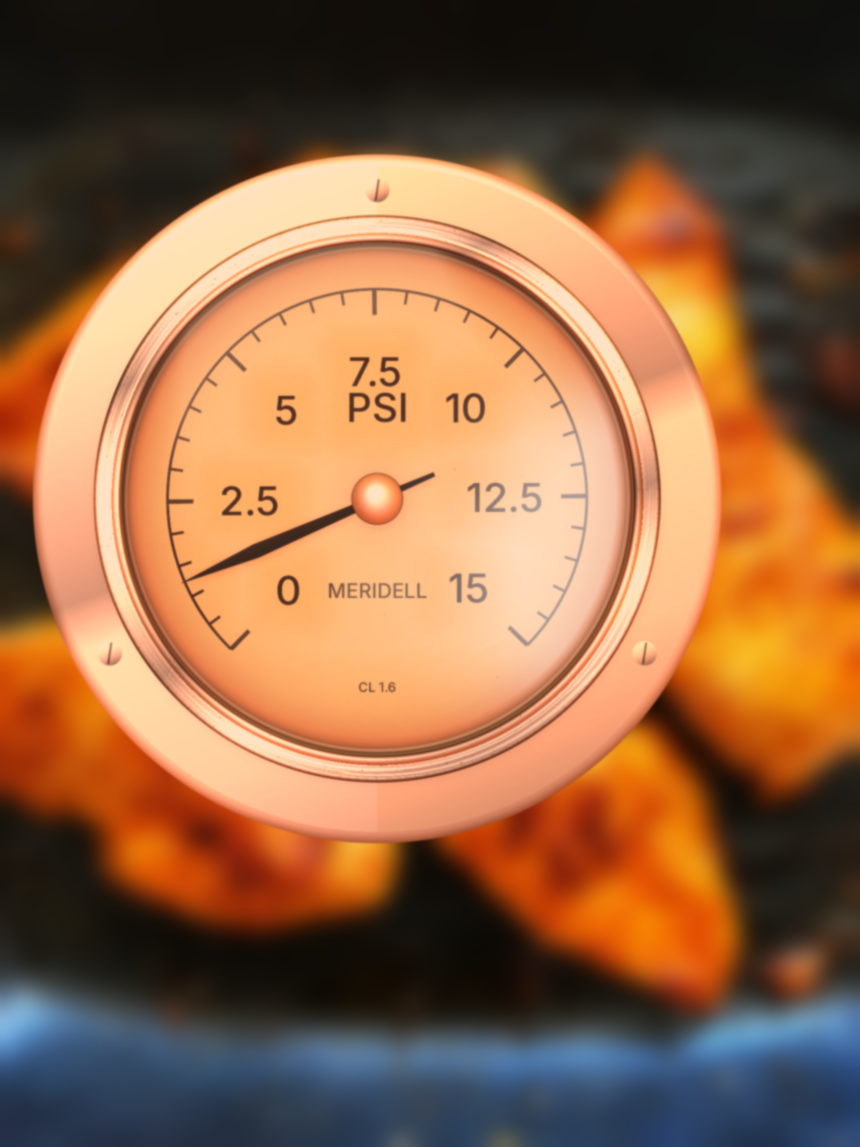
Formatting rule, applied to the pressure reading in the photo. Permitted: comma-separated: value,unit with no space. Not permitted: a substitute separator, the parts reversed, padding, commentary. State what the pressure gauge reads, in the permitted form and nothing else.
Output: 1.25,psi
